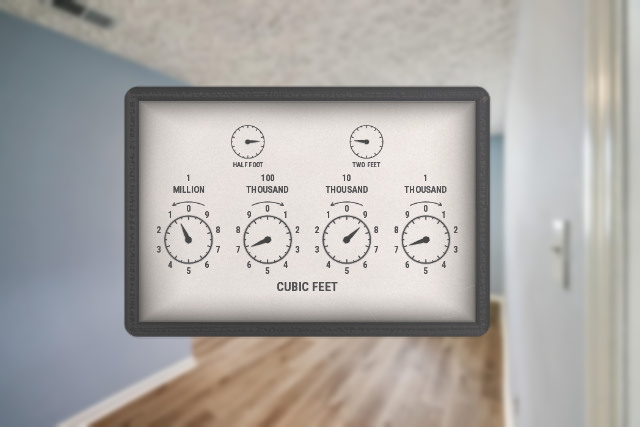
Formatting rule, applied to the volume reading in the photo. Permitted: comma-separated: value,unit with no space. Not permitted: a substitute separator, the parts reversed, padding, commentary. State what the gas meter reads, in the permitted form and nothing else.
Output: 68700,ft³
